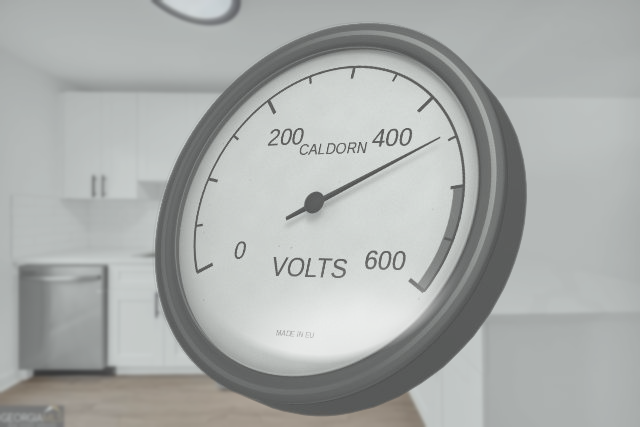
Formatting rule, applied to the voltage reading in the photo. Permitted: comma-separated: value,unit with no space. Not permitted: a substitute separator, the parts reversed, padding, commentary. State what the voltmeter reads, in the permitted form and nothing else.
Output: 450,V
